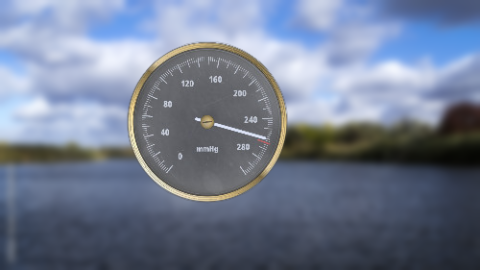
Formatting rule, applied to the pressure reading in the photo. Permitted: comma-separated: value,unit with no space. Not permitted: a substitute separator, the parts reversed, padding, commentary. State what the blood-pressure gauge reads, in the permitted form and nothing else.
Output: 260,mmHg
